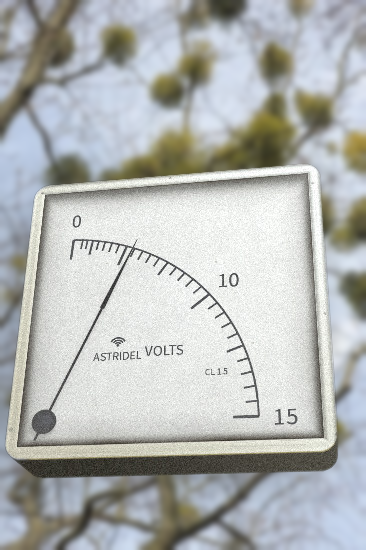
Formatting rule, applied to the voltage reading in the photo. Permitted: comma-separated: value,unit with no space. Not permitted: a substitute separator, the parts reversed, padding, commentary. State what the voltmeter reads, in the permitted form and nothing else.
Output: 5.5,V
